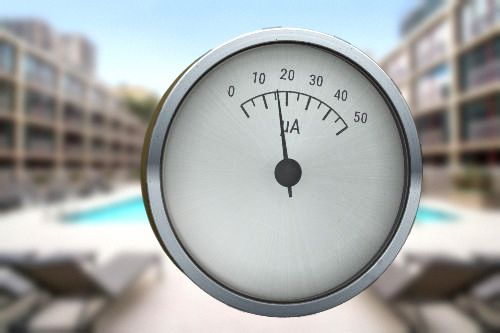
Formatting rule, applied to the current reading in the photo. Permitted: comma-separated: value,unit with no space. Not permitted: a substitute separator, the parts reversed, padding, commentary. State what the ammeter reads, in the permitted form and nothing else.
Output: 15,µA
